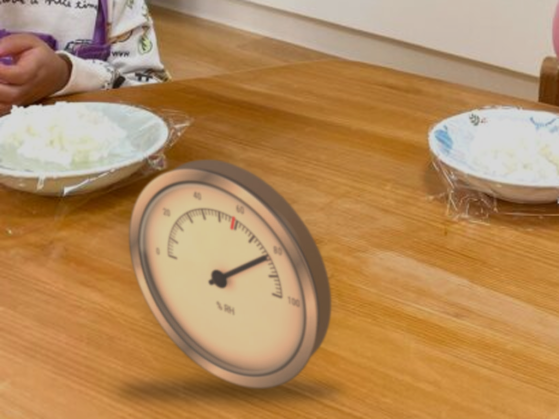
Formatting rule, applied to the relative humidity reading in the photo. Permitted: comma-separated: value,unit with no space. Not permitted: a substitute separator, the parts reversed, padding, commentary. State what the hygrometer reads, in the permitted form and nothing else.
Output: 80,%
